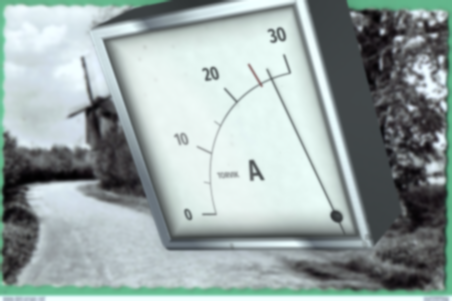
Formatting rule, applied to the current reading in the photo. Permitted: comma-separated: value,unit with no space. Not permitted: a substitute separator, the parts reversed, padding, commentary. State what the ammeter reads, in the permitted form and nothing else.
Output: 27.5,A
